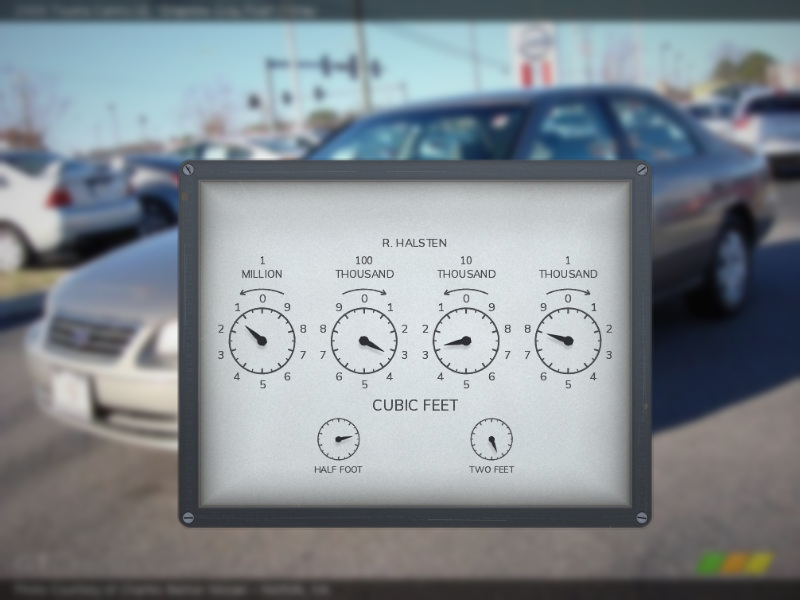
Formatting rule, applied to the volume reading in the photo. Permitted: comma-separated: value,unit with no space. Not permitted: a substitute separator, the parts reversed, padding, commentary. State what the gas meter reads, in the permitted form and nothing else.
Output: 132800,ft³
